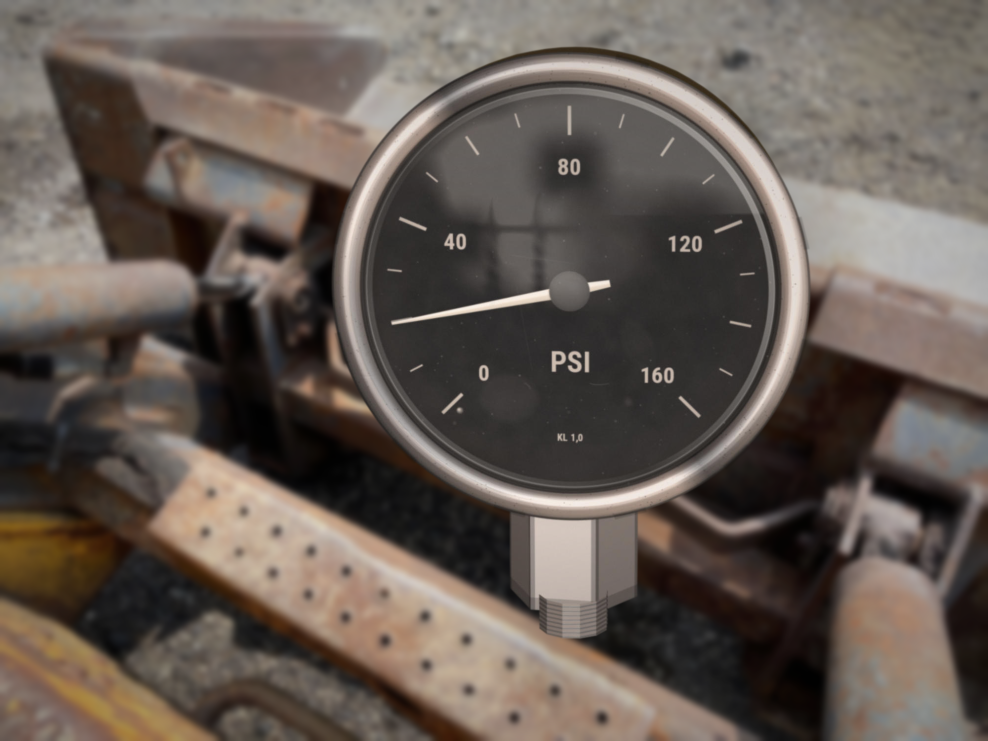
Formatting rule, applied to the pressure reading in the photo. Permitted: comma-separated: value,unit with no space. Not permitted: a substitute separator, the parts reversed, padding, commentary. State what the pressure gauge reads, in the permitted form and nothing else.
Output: 20,psi
